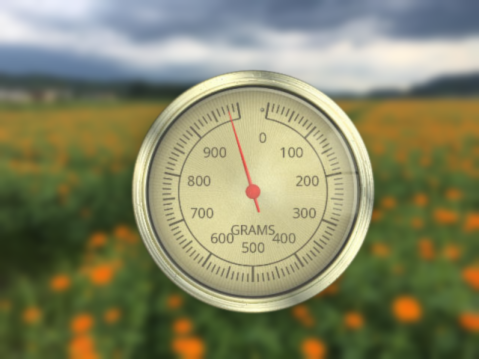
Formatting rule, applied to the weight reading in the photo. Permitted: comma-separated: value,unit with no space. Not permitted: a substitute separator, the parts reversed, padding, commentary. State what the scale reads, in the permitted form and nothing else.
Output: 980,g
